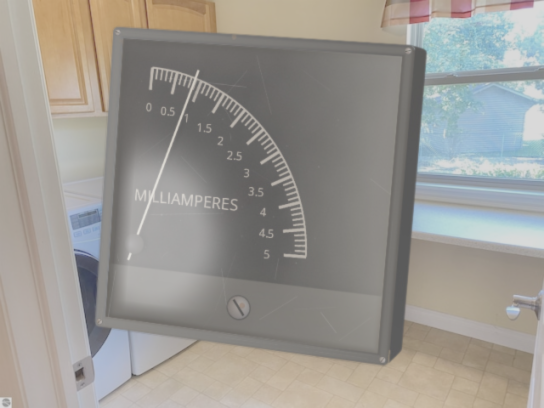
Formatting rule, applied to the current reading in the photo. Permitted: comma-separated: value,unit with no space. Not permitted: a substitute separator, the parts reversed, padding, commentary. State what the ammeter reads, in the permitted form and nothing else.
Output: 0.9,mA
